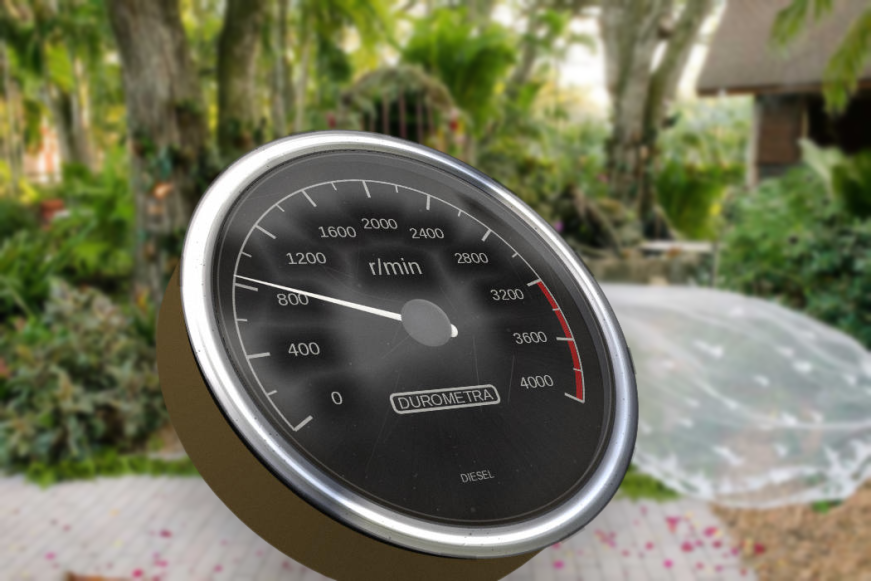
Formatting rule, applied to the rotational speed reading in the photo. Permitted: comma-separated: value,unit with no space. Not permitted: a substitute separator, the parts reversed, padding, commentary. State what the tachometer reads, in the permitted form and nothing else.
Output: 800,rpm
